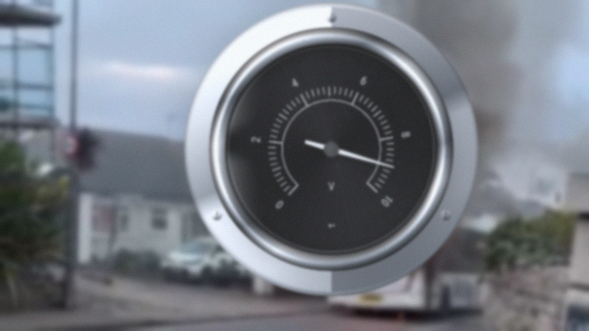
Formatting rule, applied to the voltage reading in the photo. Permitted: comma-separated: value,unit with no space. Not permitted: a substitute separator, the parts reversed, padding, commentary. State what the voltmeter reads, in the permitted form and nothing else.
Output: 9,V
